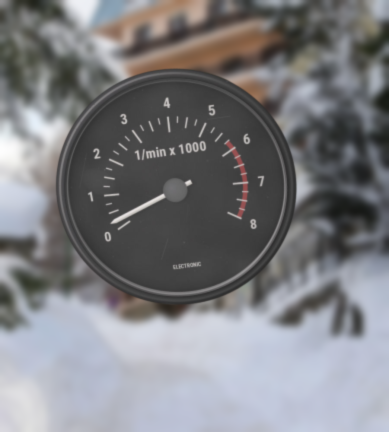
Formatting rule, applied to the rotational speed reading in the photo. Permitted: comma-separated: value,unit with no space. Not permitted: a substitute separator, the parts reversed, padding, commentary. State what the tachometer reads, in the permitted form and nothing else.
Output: 250,rpm
